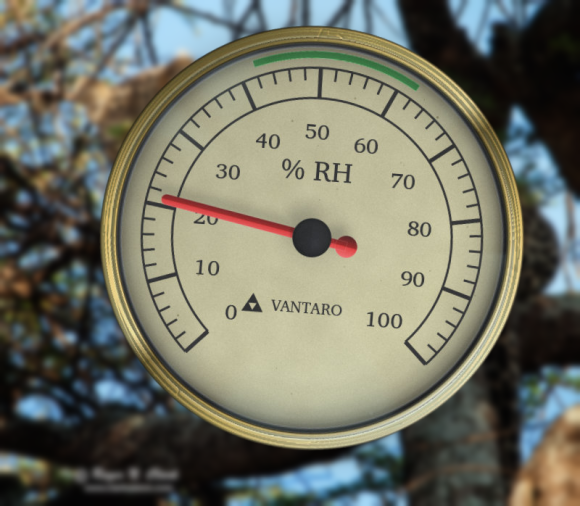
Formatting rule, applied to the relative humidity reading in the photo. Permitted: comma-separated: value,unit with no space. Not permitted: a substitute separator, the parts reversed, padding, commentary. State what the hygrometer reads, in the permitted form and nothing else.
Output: 21,%
